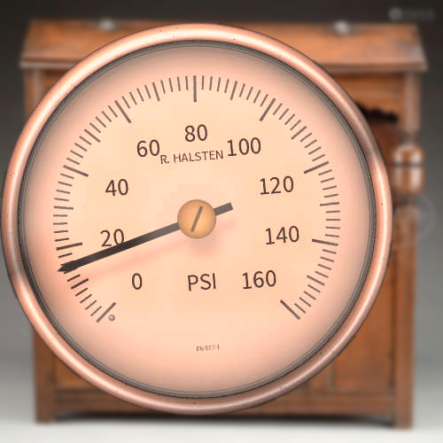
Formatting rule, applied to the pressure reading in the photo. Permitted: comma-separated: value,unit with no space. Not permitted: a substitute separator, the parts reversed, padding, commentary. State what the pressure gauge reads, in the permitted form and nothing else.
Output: 15,psi
